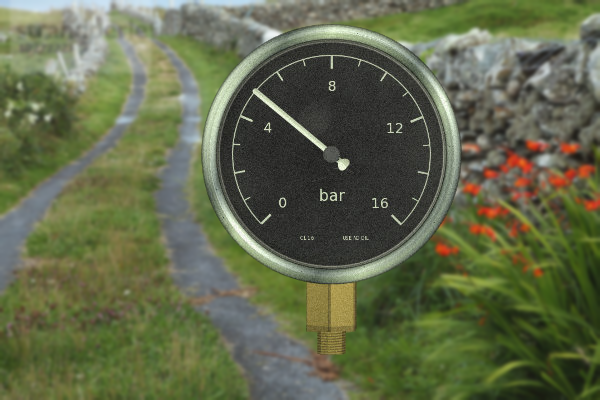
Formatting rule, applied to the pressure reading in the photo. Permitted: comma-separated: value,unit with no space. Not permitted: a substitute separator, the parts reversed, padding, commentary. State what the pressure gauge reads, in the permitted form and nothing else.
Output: 5,bar
